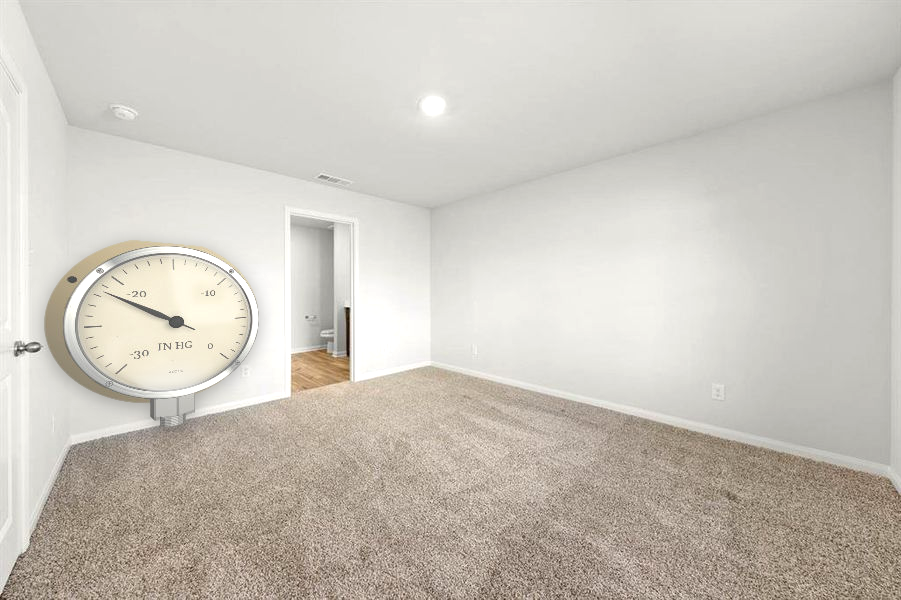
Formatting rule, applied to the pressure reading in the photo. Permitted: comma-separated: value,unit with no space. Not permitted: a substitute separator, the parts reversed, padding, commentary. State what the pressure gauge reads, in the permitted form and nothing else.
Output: -21.5,inHg
